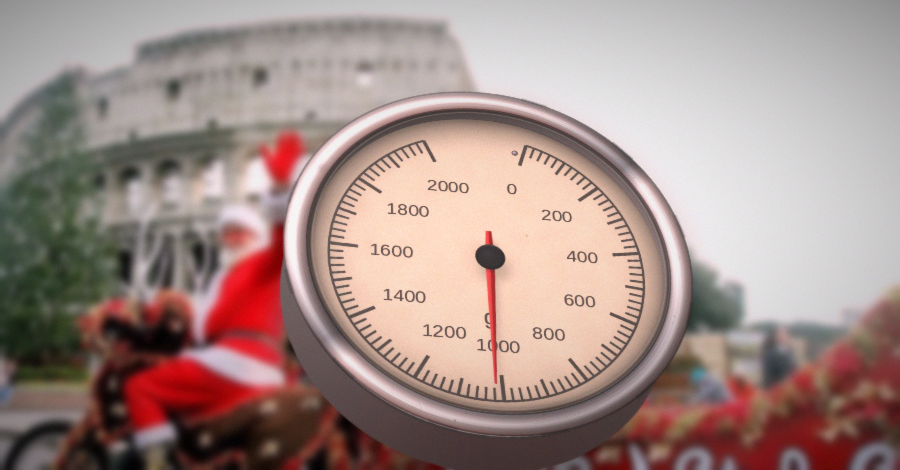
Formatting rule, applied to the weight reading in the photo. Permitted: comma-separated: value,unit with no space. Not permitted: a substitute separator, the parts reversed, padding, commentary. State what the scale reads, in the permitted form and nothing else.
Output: 1020,g
